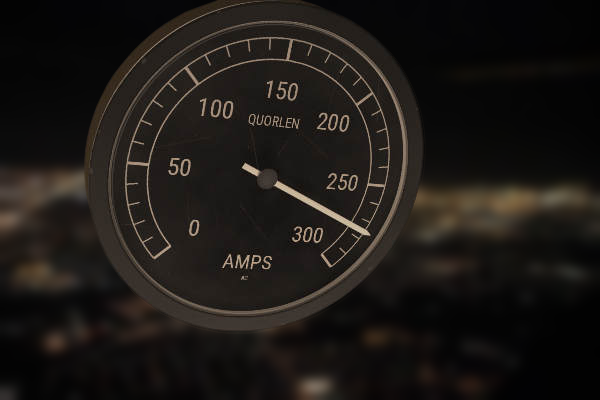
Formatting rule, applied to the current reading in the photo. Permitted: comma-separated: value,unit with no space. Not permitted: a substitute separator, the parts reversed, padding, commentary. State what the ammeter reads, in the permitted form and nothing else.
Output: 275,A
